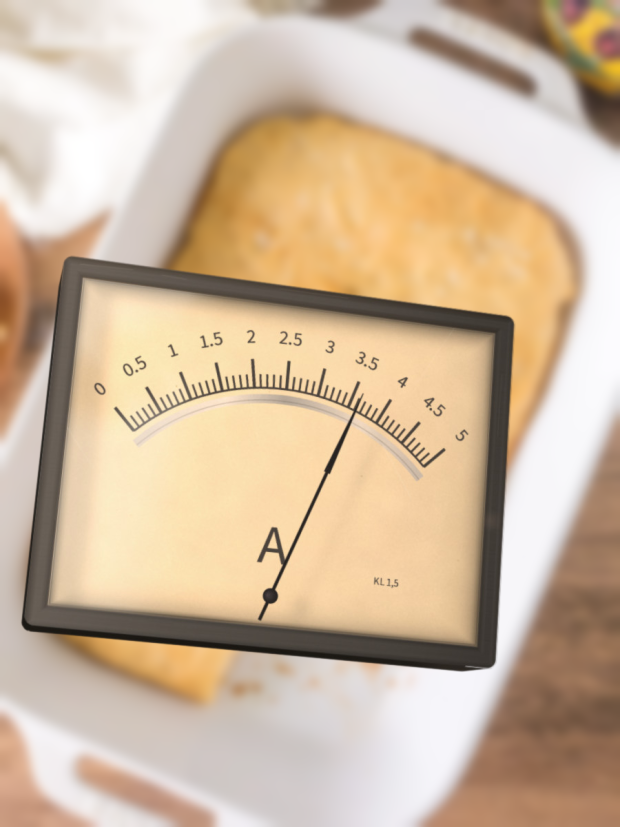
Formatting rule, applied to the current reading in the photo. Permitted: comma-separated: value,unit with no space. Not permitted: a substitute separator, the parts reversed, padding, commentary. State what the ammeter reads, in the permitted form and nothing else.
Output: 3.6,A
